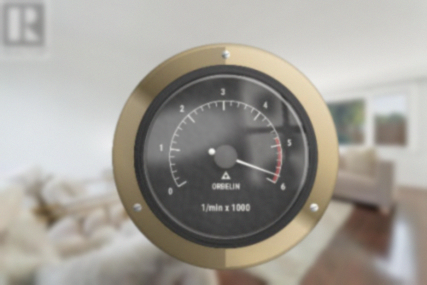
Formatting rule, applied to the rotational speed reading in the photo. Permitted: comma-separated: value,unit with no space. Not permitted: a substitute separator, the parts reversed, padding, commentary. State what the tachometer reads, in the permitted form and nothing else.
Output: 5800,rpm
